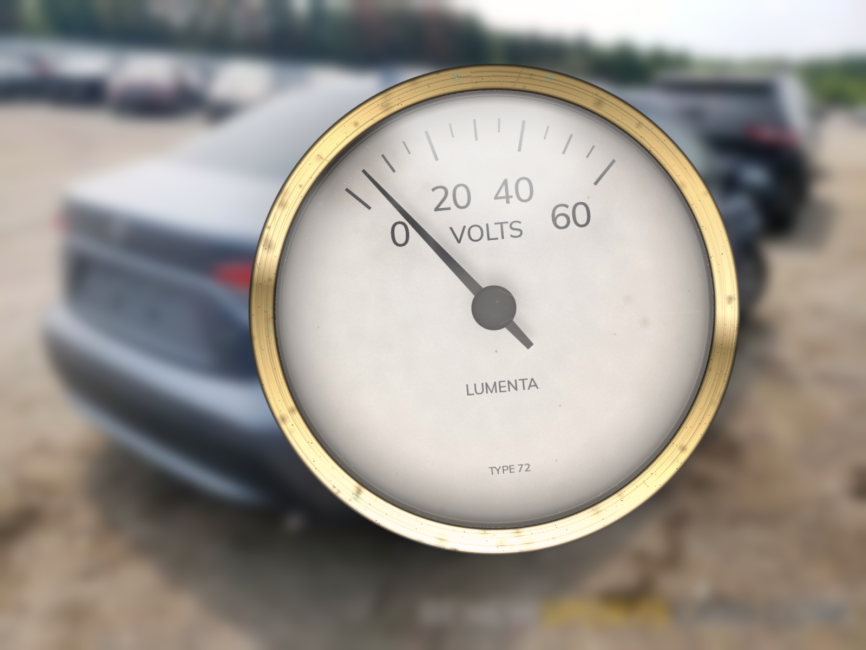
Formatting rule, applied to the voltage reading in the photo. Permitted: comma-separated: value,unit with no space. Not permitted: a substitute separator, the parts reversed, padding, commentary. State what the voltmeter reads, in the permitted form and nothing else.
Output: 5,V
